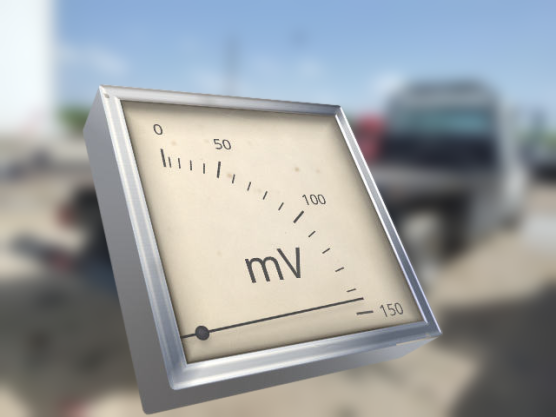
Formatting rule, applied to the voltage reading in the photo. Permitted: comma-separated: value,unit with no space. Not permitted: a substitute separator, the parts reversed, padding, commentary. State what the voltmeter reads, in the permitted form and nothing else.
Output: 145,mV
